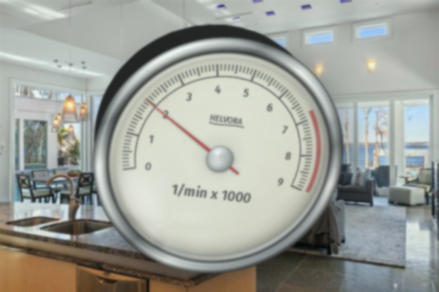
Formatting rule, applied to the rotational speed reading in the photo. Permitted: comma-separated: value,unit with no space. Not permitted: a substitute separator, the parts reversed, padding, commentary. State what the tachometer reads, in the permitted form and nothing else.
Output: 2000,rpm
